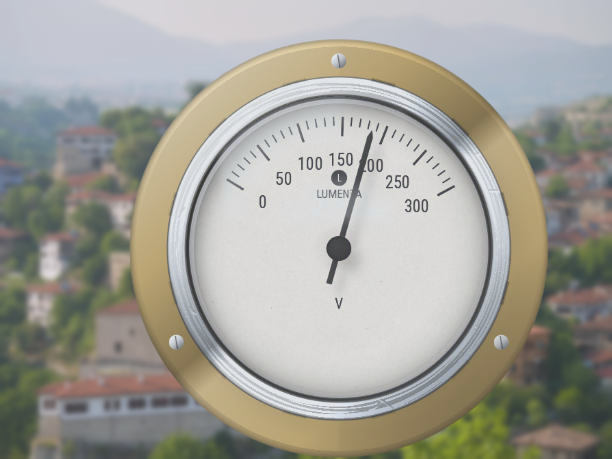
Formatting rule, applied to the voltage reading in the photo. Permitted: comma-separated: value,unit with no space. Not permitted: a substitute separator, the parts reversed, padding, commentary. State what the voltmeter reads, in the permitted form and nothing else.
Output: 185,V
